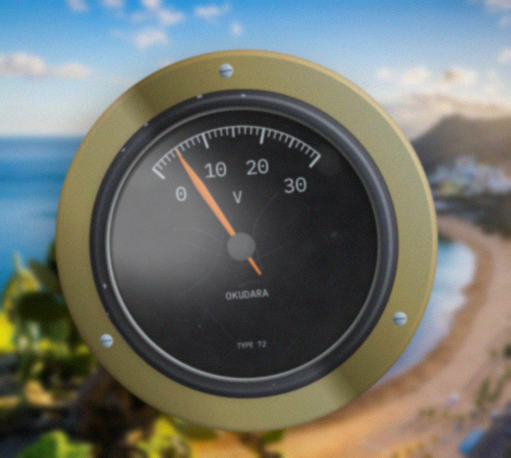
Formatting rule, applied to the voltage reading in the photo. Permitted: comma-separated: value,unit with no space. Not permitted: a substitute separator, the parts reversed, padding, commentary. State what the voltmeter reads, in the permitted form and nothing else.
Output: 5,V
